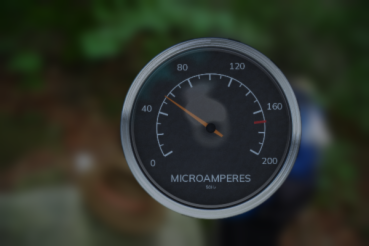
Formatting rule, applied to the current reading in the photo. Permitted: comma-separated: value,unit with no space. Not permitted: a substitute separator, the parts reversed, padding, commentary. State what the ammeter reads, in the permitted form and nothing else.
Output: 55,µA
